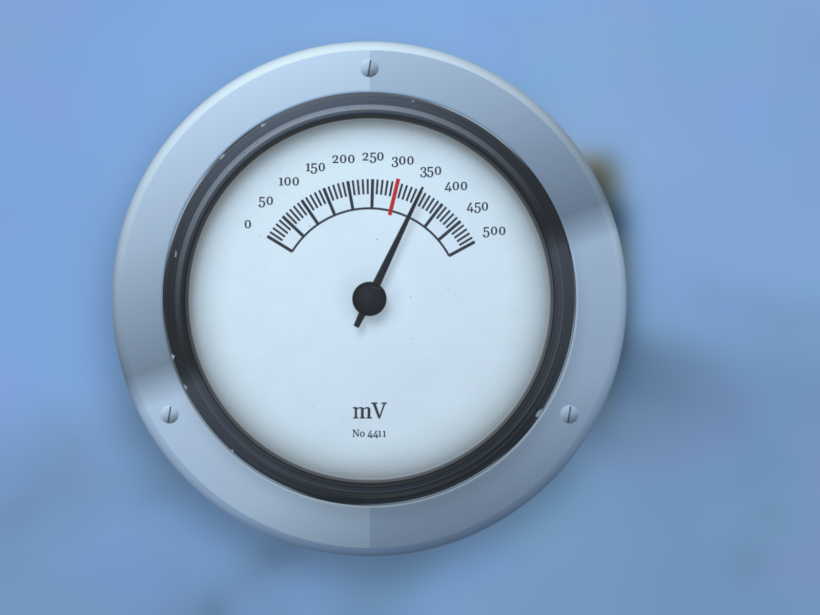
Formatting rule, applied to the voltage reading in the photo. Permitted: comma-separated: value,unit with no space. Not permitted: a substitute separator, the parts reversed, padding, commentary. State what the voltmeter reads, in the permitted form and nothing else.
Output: 350,mV
